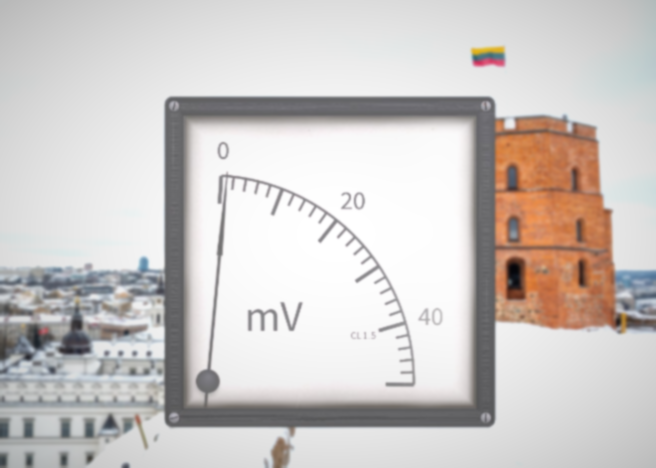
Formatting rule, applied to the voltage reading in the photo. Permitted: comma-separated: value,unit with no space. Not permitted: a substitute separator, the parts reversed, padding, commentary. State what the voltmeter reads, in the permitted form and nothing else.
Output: 1,mV
